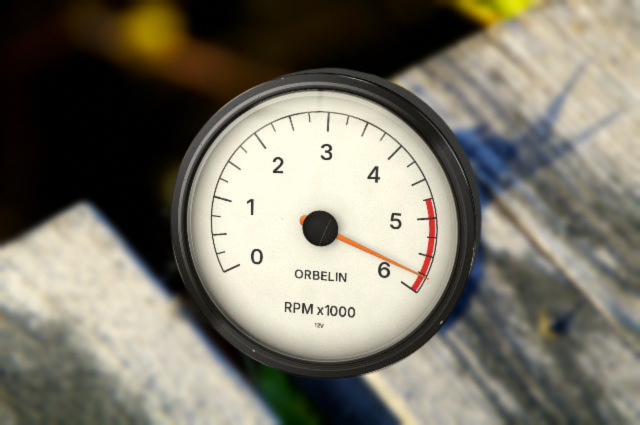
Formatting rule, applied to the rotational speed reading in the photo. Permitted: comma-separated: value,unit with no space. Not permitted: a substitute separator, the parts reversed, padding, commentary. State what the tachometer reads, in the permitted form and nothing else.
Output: 5750,rpm
